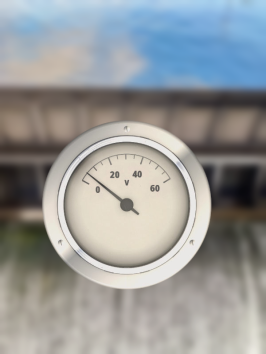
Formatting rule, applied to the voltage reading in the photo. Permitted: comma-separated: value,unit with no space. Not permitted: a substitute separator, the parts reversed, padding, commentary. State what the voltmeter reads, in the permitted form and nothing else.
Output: 5,V
